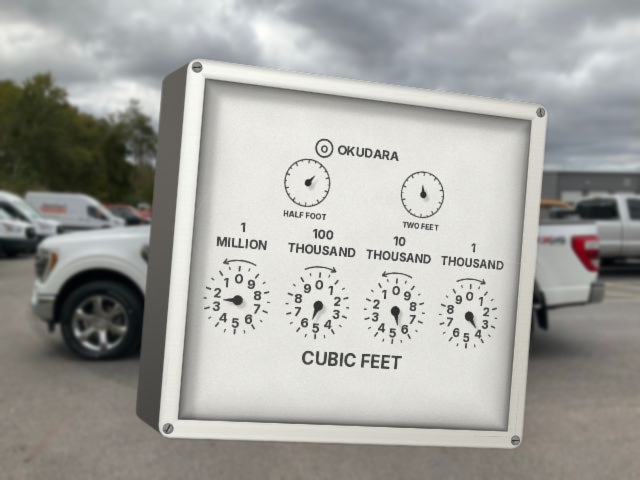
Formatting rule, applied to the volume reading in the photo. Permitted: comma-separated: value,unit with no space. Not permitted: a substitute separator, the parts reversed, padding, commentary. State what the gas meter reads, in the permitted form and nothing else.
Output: 255400,ft³
